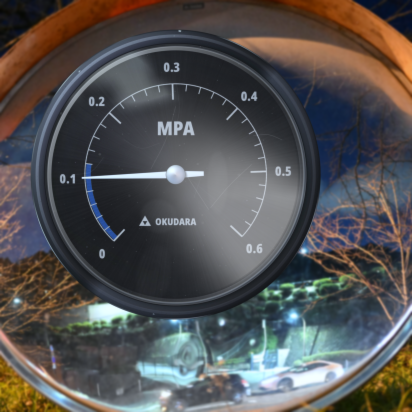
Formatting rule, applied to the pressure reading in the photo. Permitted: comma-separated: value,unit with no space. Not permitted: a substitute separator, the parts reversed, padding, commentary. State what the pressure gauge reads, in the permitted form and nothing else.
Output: 0.1,MPa
